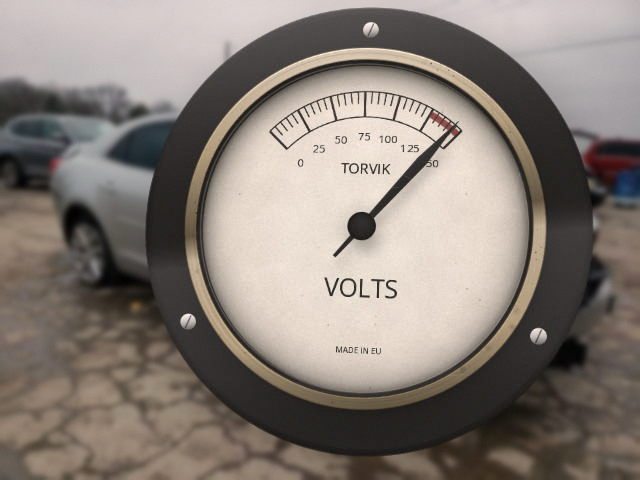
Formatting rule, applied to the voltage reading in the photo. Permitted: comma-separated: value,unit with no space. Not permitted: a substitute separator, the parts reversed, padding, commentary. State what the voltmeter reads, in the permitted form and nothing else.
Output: 145,V
